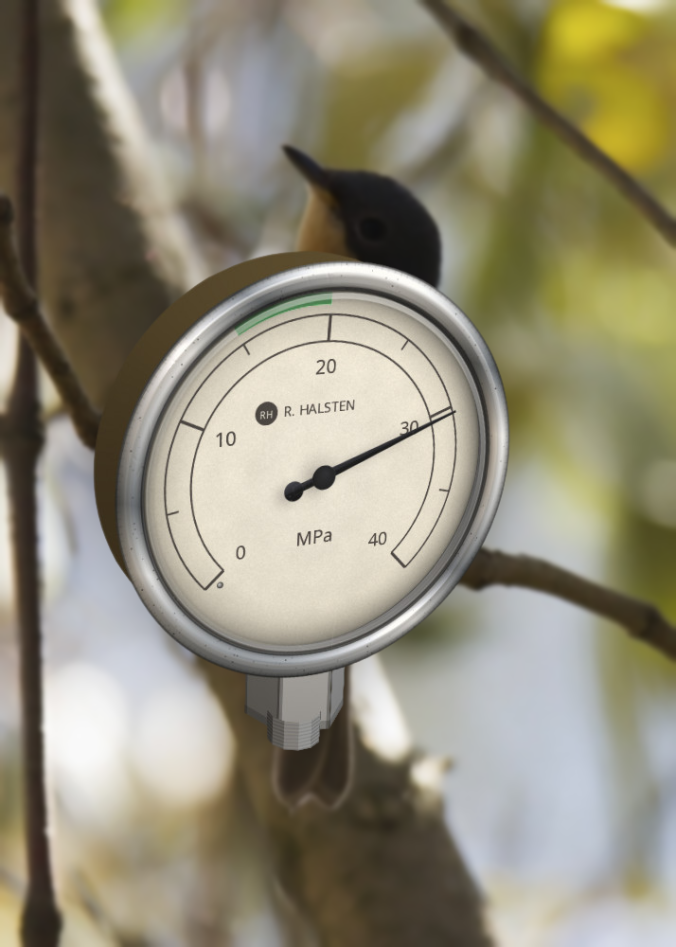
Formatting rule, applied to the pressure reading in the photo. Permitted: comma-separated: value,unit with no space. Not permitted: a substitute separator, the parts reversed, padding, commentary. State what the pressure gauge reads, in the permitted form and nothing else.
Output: 30,MPa
